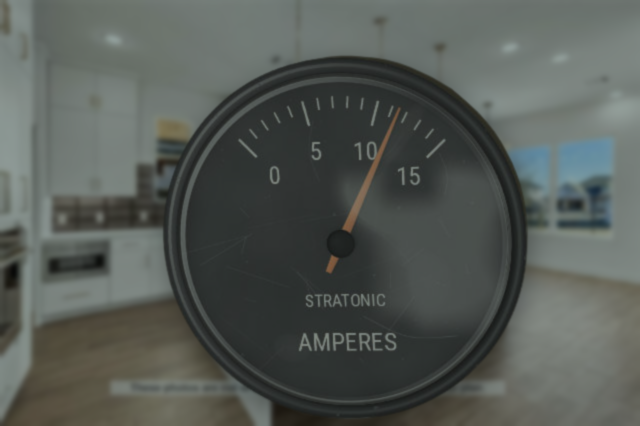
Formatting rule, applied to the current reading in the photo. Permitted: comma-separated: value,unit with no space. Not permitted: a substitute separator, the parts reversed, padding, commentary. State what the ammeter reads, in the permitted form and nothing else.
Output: 11.5,A
